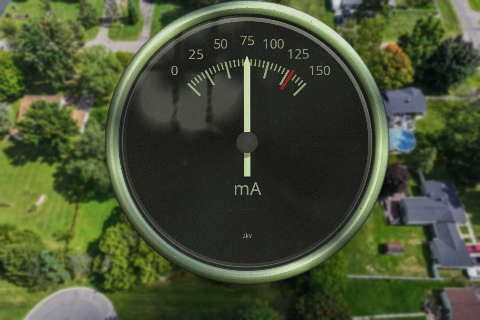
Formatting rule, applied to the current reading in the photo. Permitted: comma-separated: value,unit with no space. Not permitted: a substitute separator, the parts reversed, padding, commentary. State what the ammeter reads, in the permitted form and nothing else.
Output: 75,mA
